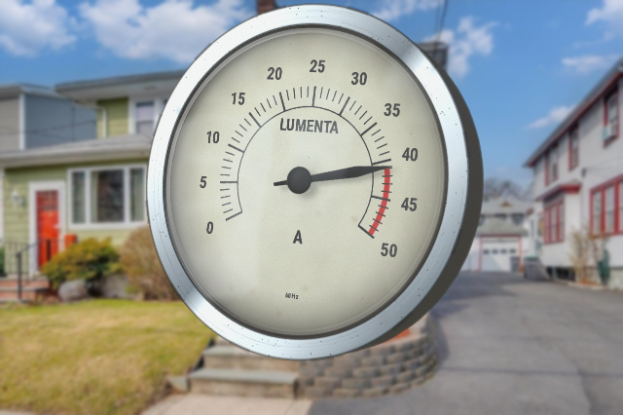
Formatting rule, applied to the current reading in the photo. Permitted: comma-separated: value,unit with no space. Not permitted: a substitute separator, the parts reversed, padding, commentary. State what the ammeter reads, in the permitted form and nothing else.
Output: 41,A
